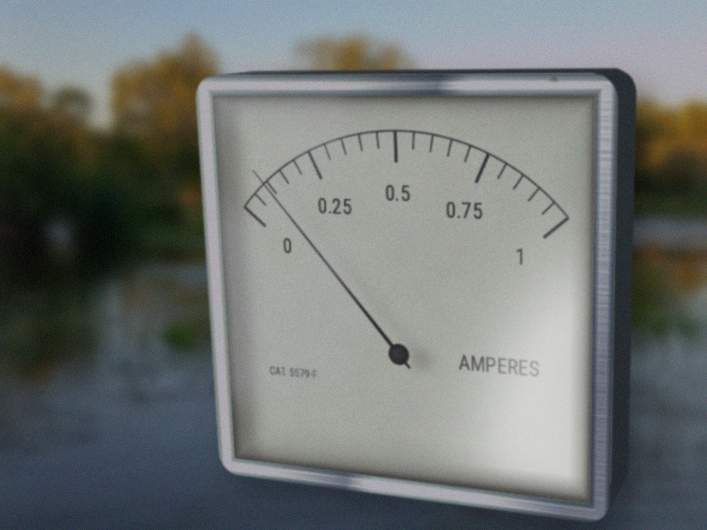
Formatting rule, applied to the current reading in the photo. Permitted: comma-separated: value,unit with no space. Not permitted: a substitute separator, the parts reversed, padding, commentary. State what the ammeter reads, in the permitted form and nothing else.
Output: 0.1,A
